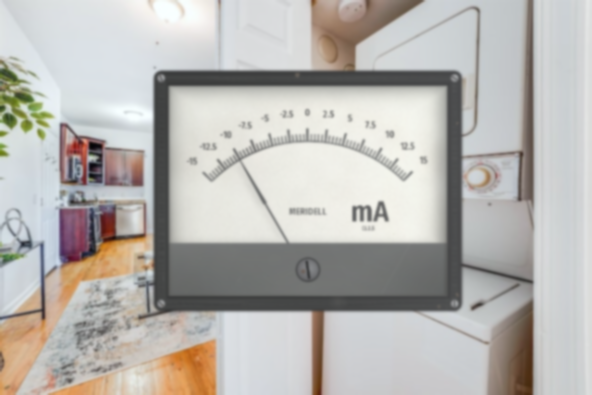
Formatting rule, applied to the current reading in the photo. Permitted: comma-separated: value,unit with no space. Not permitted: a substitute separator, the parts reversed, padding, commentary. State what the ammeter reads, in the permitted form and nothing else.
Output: -10,mA
